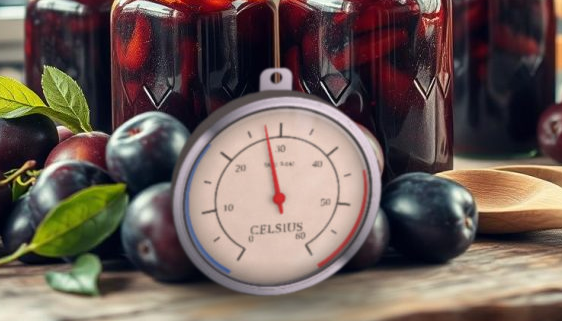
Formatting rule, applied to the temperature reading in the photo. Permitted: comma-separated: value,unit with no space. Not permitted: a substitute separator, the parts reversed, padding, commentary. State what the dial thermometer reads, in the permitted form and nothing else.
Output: 27.5,°C
